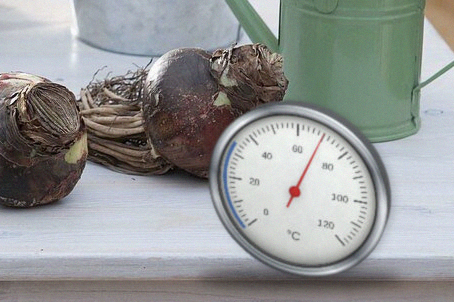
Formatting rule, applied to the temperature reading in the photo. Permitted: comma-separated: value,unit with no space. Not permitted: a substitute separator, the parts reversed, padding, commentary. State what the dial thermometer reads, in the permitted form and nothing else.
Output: 70,°C
